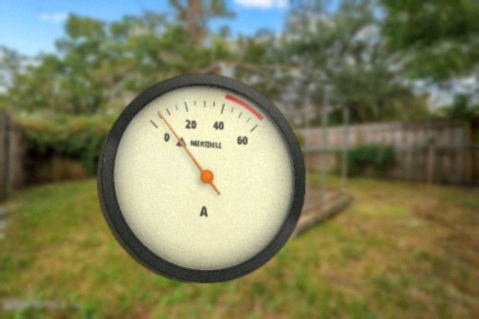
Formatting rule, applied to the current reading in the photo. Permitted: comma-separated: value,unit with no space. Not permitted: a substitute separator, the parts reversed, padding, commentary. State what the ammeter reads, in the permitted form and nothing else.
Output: 5,A
